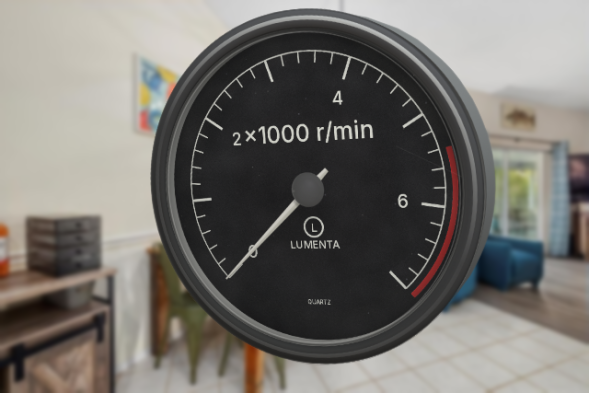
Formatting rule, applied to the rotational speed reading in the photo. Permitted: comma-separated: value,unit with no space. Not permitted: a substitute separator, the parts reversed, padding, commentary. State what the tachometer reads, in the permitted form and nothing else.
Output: 0,rpm
